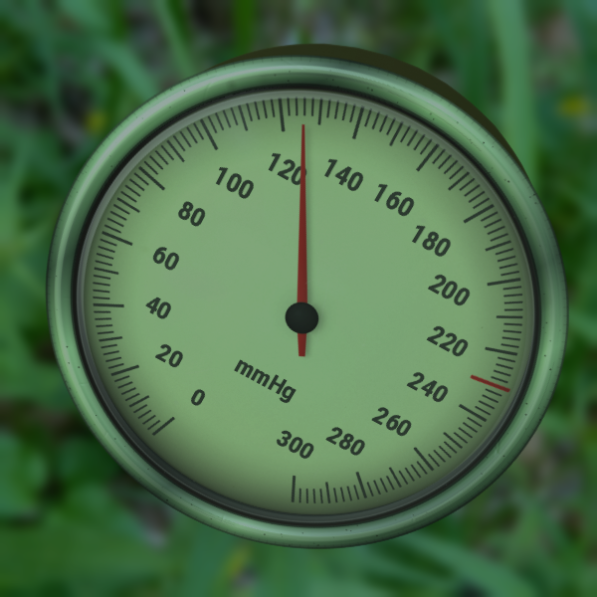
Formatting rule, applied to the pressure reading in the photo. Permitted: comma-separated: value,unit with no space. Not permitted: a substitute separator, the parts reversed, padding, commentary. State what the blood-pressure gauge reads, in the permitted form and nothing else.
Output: 126,mmHg
